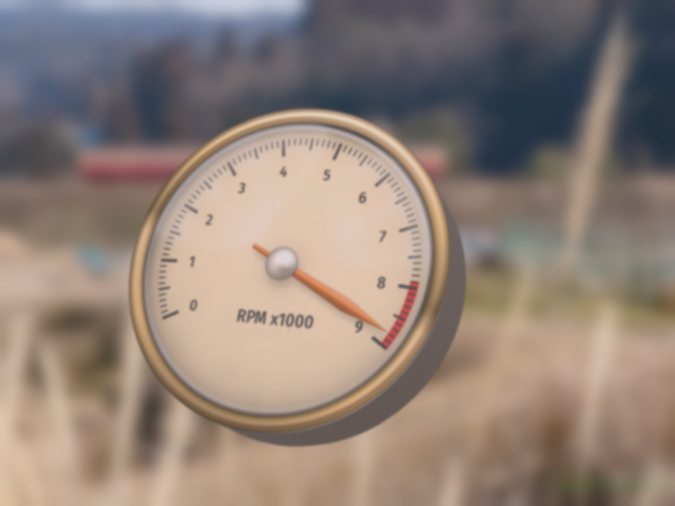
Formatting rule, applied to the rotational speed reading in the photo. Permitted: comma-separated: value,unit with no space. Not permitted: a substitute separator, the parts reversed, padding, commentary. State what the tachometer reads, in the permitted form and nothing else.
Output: 8800,rpm
